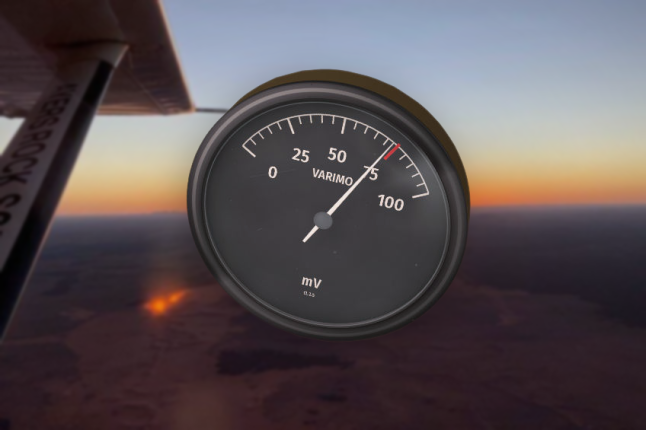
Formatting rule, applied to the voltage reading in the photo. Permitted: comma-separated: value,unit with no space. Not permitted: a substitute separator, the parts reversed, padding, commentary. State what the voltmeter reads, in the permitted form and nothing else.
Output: 72.5,mV
